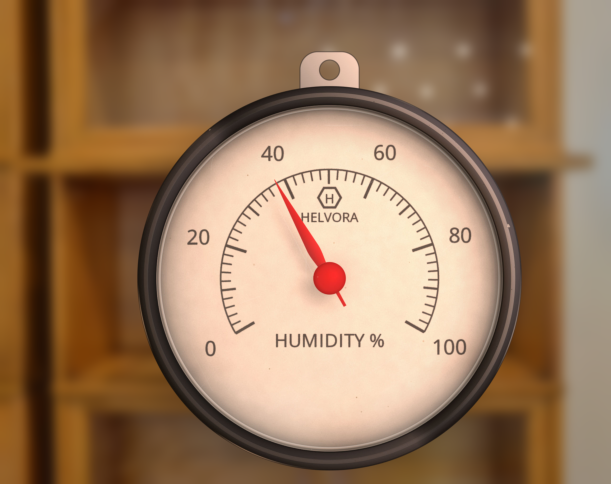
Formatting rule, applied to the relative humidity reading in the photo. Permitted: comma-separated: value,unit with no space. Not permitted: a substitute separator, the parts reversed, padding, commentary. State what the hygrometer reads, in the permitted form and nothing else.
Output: 38,%
